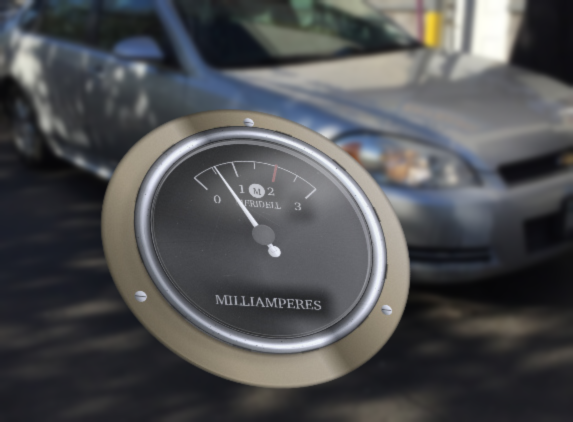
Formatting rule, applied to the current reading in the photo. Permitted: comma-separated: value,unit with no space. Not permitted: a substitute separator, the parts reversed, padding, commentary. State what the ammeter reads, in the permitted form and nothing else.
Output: 0.5,mA
